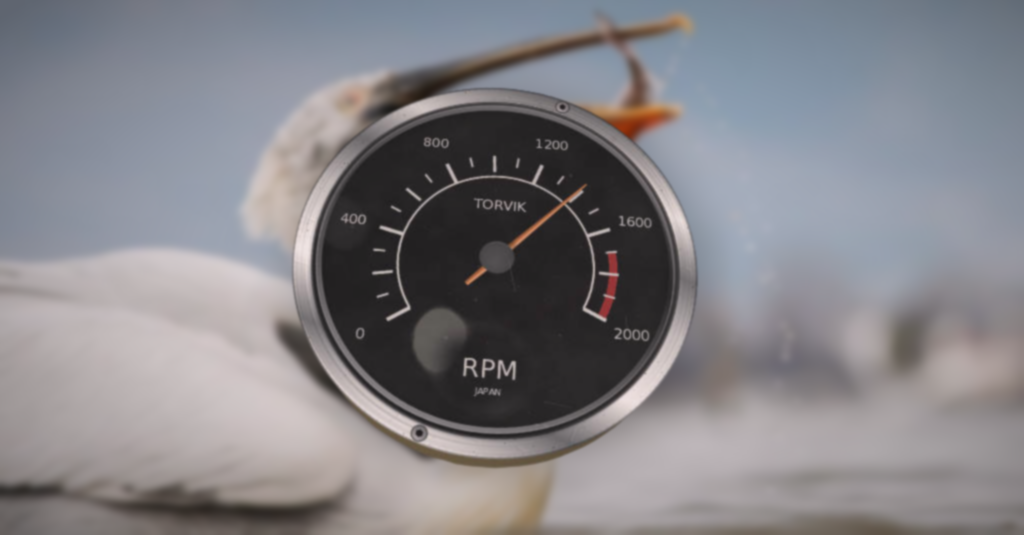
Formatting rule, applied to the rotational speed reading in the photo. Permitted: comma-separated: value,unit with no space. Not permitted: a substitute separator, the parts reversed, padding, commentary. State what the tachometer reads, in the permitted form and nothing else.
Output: 1400,rpm
